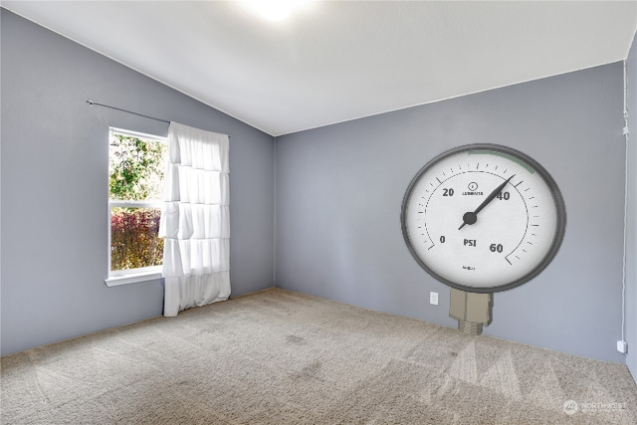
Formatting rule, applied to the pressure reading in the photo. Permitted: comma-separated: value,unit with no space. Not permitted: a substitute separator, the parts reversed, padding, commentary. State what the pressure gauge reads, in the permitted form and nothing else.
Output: 38,psi
